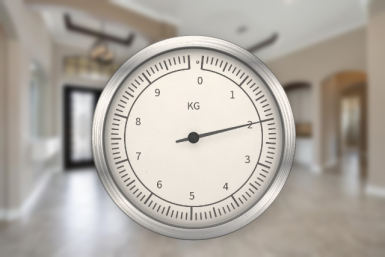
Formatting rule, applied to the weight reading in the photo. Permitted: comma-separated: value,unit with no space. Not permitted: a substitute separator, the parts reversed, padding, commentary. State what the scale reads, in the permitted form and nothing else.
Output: 2,kg
